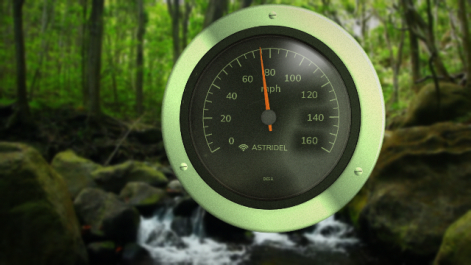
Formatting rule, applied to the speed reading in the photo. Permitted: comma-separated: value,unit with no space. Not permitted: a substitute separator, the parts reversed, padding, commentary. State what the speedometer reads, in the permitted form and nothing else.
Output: 75,mph
